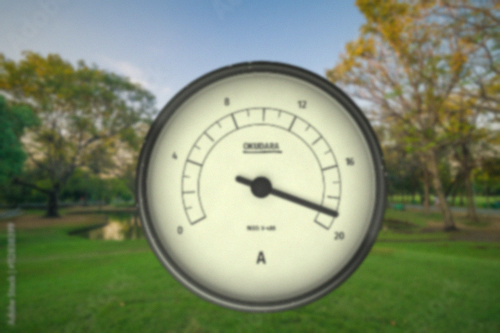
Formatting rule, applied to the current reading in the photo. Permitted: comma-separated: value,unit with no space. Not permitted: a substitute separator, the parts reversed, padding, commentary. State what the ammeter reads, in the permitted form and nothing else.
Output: 19,A
